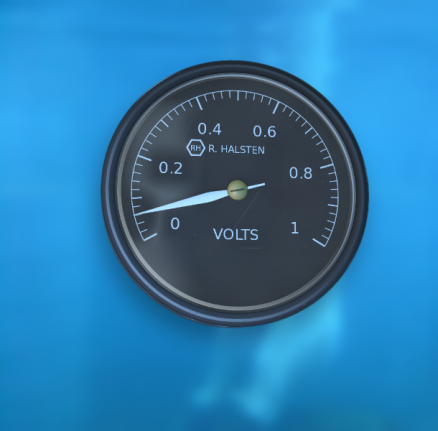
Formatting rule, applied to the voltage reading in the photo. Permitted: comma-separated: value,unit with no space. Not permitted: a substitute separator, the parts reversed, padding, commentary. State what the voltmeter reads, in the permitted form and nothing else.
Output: 0.06,V
